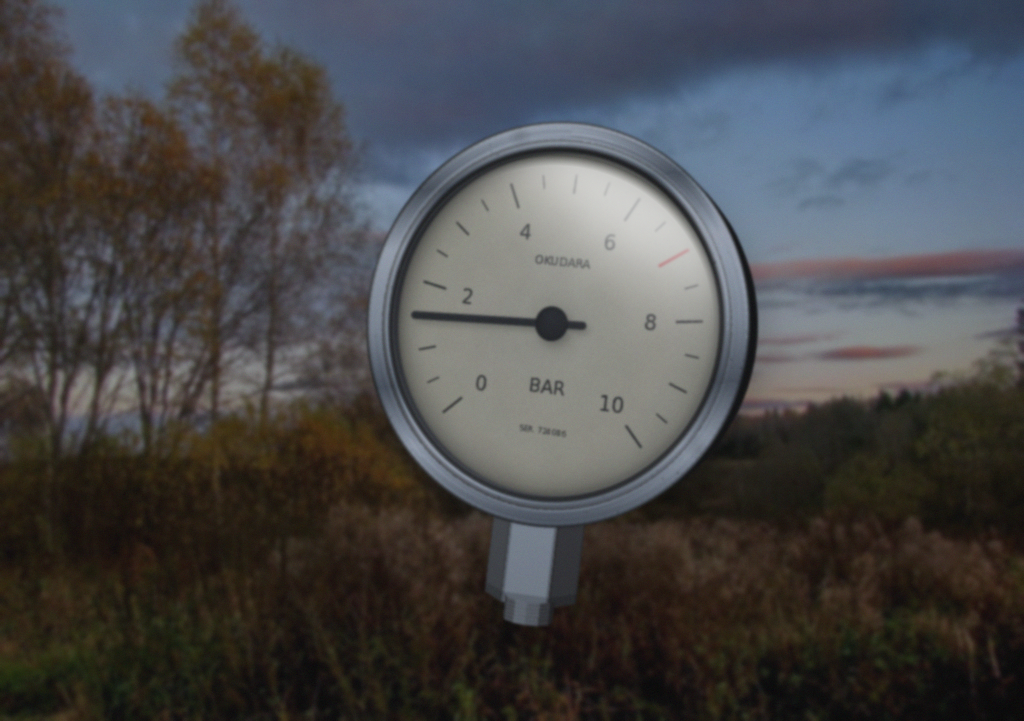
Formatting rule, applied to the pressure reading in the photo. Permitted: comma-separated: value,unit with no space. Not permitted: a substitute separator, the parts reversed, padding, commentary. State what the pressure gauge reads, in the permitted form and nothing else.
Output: 1.5,bar
